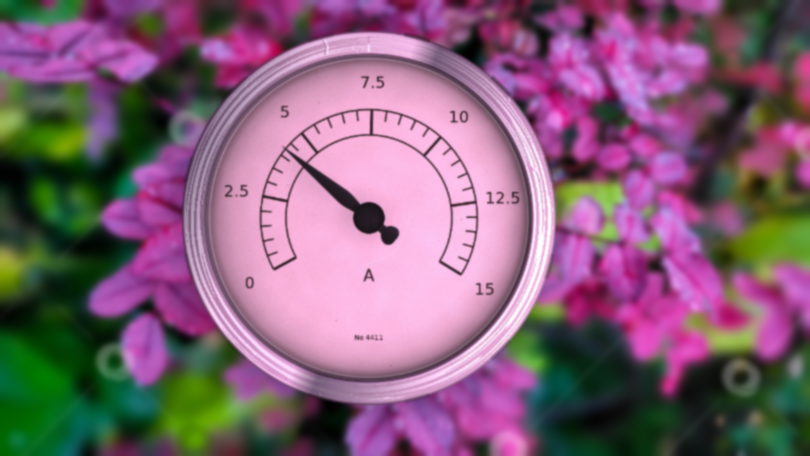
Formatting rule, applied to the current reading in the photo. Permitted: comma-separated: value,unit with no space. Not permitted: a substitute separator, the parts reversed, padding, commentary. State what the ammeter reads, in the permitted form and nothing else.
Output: 4.25,A
